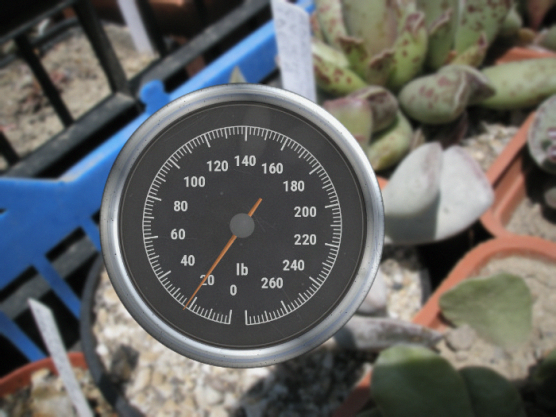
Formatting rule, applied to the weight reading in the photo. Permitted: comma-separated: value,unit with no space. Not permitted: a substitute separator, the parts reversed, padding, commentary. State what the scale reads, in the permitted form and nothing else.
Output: 22,lb
